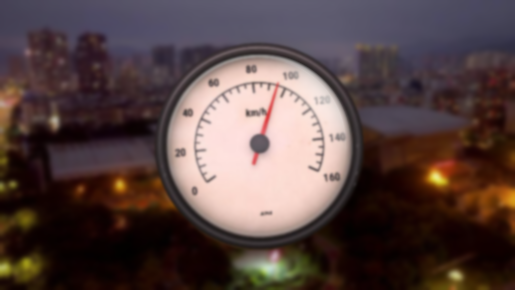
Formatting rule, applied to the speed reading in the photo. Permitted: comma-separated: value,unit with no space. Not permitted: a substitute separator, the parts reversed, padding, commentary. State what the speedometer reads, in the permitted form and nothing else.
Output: 95,km/h
